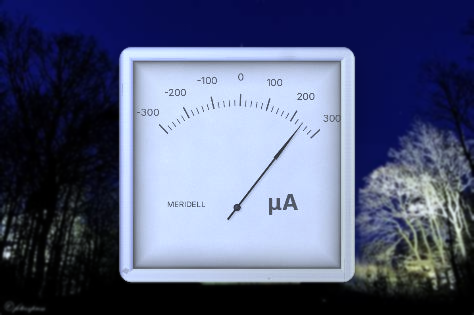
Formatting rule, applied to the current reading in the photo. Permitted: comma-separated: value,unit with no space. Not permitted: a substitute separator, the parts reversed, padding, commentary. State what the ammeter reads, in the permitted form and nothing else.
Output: 240,µA
